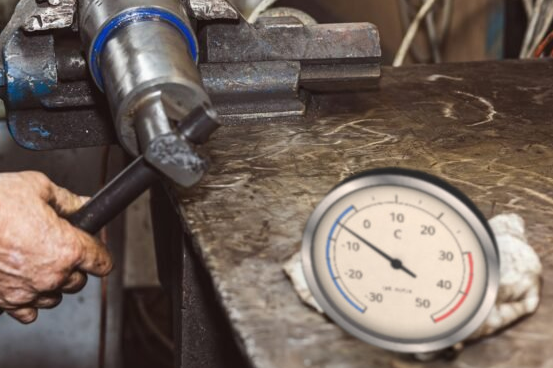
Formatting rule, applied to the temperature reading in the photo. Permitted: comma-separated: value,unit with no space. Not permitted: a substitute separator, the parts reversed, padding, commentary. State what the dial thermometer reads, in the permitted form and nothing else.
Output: -5,°C
